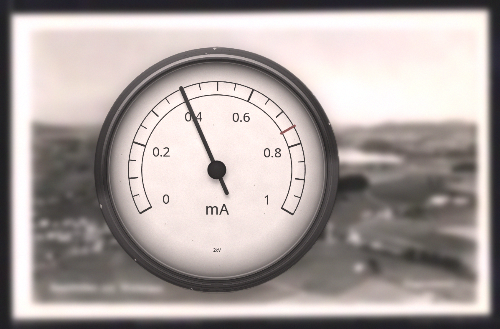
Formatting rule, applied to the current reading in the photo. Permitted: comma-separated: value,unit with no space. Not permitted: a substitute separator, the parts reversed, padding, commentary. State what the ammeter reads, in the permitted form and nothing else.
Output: 0.4,mA
